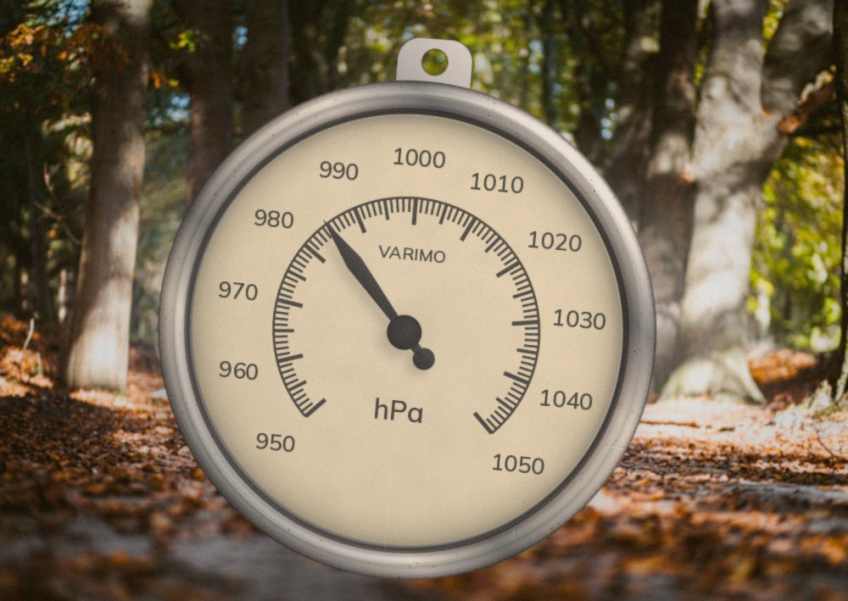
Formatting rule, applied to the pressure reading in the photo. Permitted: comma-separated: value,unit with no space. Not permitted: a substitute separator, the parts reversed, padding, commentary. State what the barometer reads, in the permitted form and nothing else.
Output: 985,hPa
